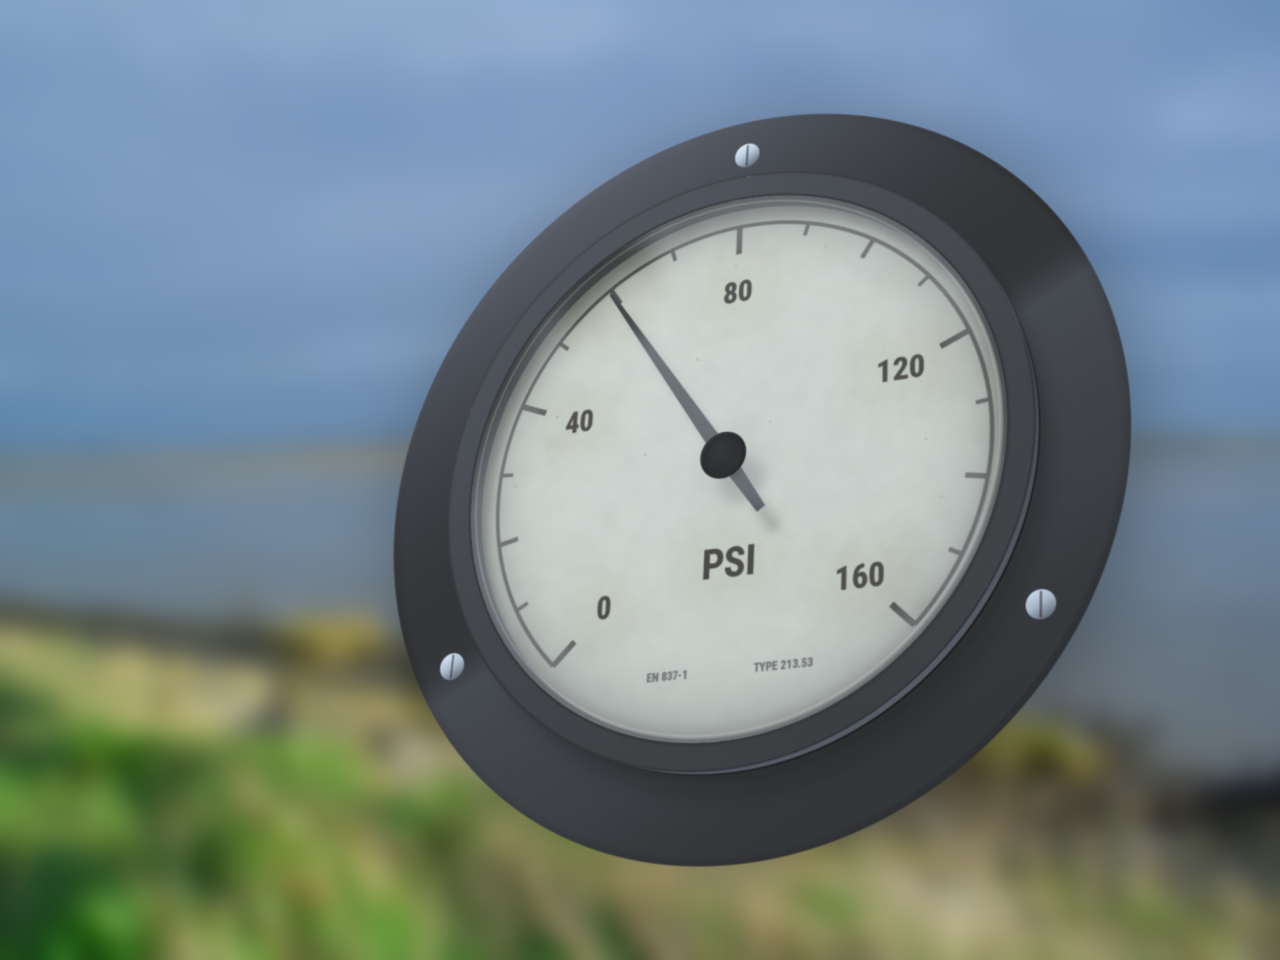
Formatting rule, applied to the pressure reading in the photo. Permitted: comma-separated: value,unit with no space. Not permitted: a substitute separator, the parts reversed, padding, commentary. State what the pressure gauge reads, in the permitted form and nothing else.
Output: 60,psi
